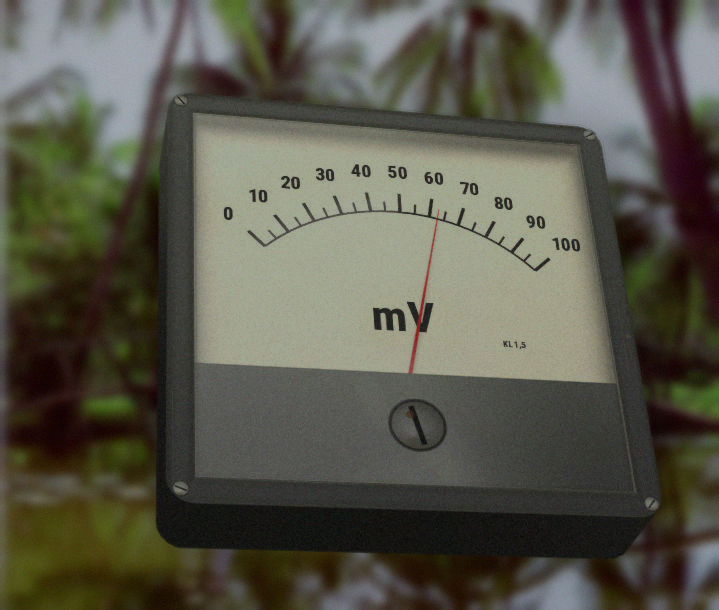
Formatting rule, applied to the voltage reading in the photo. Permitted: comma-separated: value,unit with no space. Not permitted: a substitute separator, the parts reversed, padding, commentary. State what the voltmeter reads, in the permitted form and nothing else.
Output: 62.5,mV
